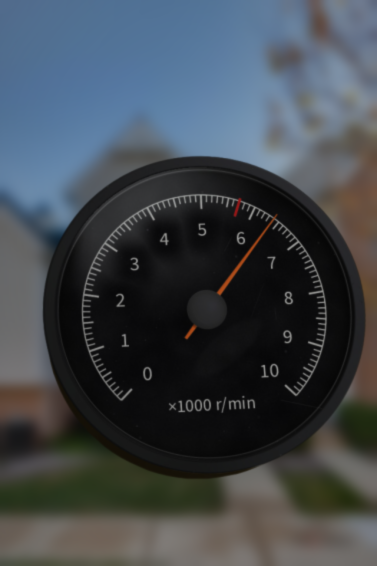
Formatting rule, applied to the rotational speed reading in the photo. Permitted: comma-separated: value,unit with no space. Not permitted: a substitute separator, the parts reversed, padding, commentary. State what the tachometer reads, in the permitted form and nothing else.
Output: 6400,rpm
